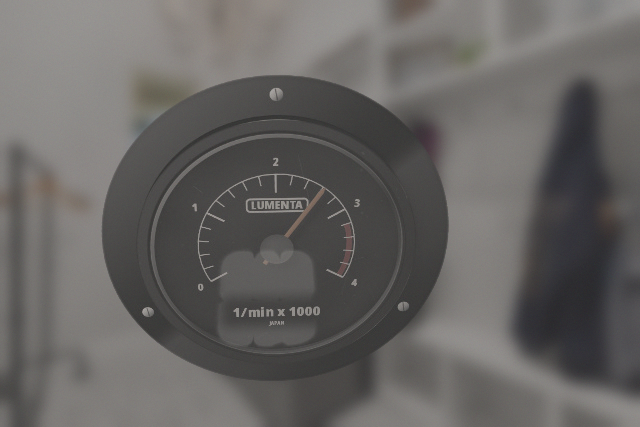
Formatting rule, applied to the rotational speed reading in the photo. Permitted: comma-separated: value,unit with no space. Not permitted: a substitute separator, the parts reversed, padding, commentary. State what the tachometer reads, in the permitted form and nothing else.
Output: 2600,rpm
